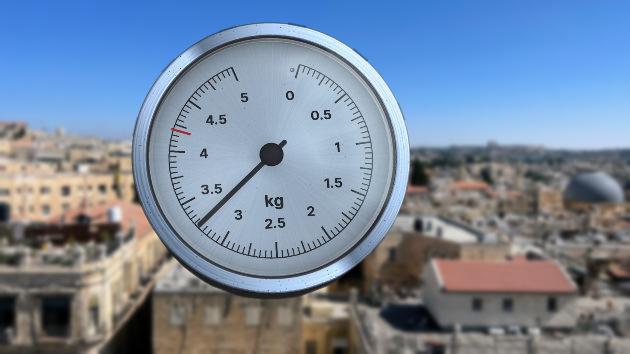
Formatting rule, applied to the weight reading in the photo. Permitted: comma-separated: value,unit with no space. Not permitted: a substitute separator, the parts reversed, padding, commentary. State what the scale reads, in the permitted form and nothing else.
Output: 3.25,kg
